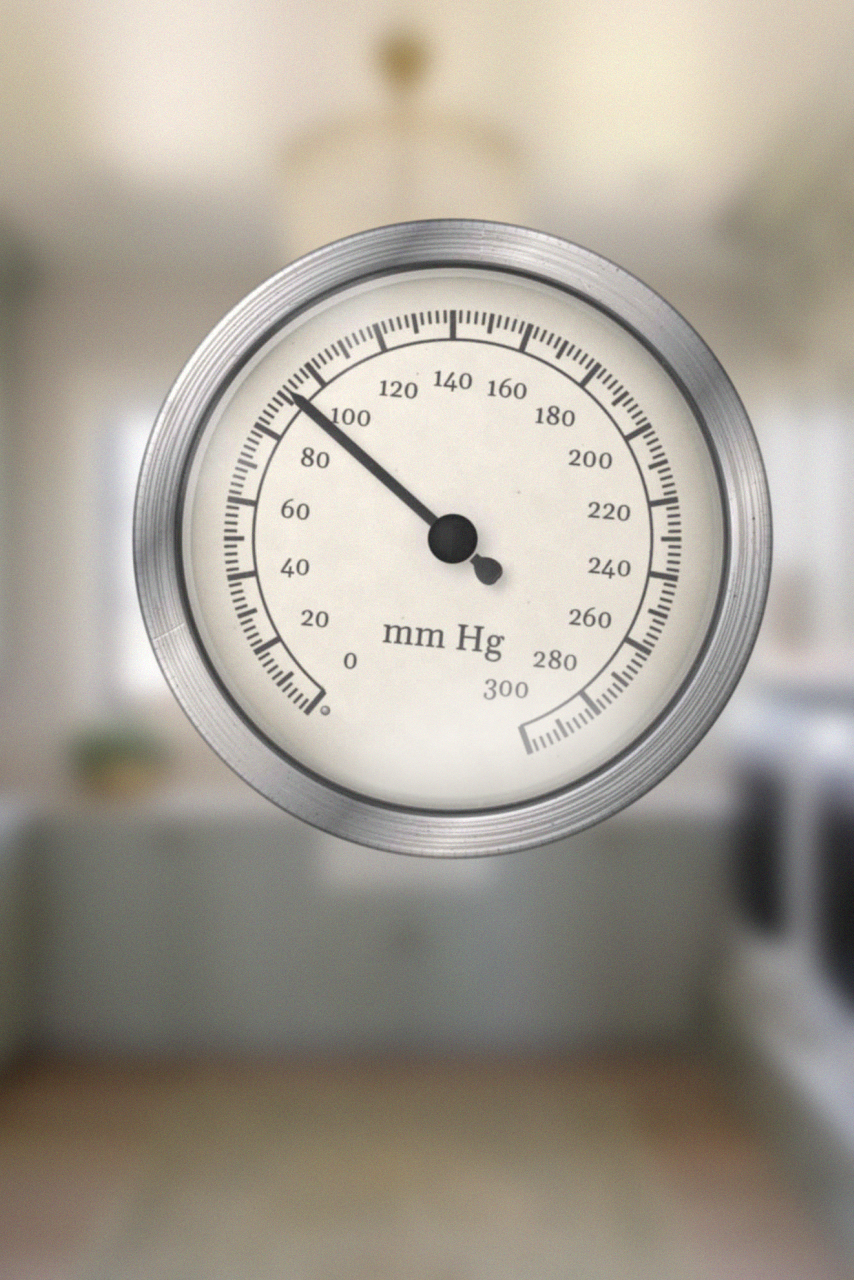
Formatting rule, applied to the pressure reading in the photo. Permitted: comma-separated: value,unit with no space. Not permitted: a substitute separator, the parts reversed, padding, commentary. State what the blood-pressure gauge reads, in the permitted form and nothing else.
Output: 92,mmHg
